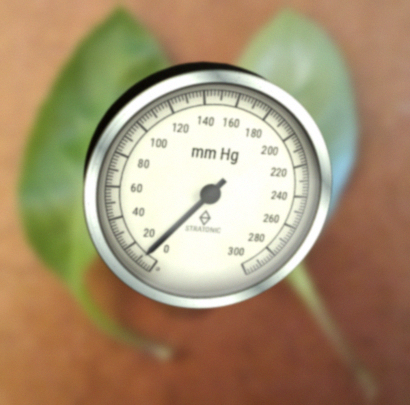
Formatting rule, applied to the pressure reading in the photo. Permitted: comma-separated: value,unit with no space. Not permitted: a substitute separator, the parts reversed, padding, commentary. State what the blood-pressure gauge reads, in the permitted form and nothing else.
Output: 10,mmHg
